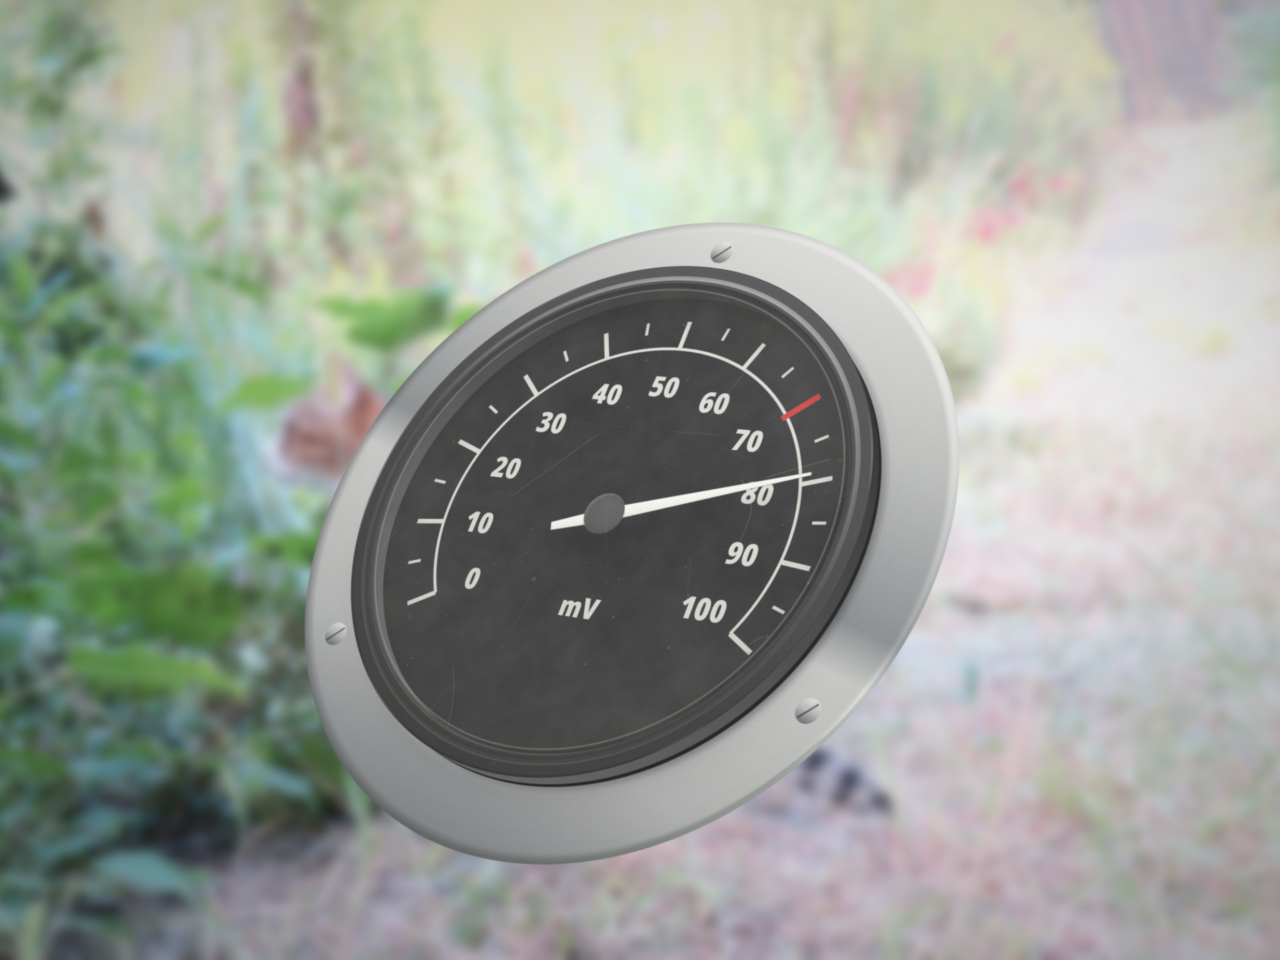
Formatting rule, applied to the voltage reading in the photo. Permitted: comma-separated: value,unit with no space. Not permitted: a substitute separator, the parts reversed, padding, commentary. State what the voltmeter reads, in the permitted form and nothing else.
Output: 80,mV
